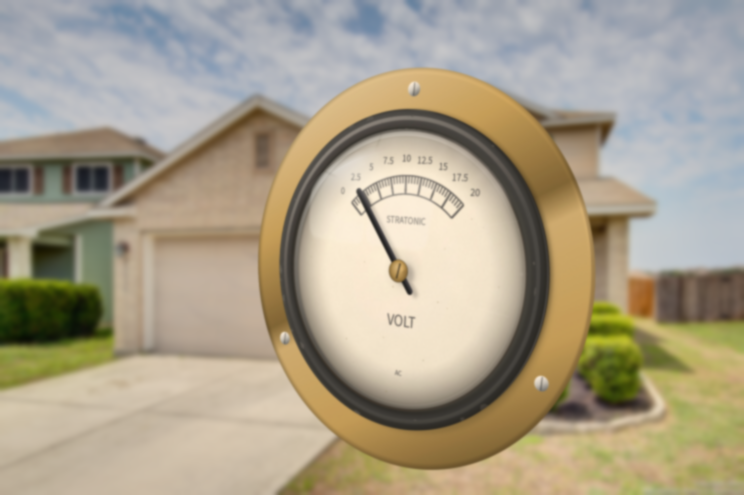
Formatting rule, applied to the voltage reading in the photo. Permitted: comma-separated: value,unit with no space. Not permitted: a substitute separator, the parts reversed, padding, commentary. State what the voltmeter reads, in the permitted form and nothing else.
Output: 2.5,V
